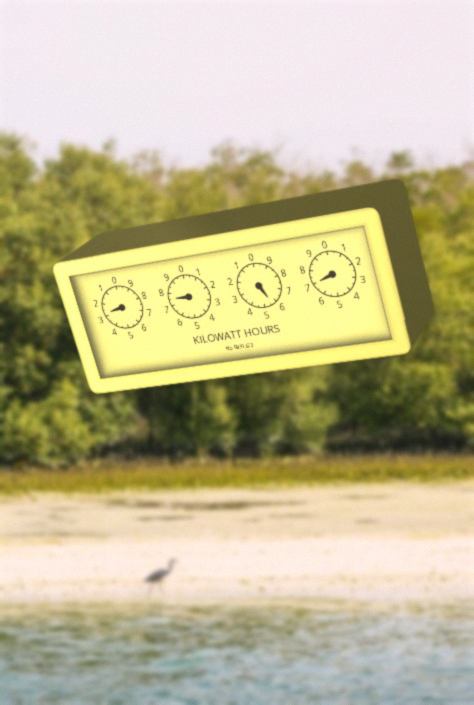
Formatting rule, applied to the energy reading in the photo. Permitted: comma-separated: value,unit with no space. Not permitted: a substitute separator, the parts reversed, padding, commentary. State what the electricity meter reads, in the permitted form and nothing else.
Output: 2757,kWh
